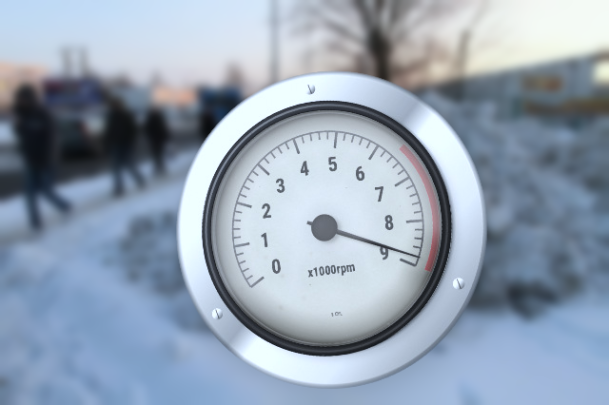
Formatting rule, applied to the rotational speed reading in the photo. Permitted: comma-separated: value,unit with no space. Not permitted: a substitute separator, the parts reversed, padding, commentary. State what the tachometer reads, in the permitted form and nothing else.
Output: 8800,rpm
